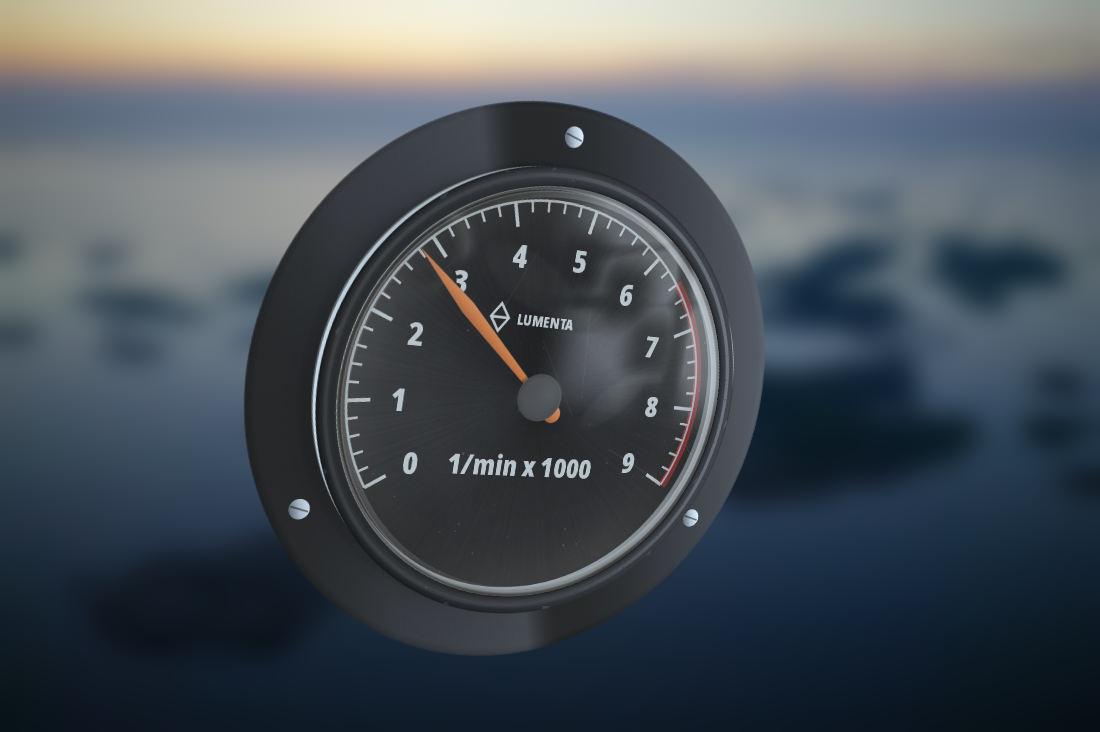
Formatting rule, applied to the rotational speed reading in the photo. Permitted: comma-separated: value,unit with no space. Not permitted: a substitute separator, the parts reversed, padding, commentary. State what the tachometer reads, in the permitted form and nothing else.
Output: 2800,rpm
